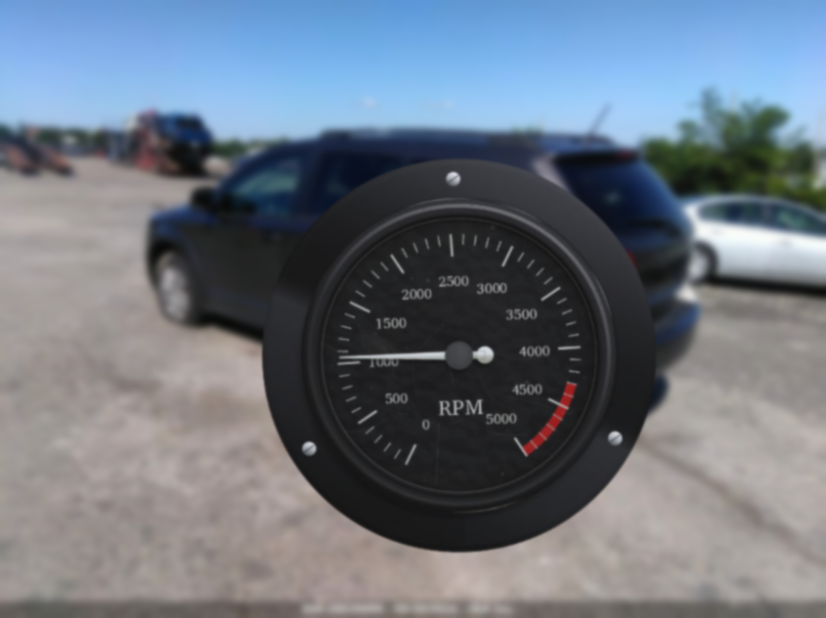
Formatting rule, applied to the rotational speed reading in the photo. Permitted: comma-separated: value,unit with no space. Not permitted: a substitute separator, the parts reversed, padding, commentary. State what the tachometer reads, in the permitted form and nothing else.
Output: 1050,rpm
